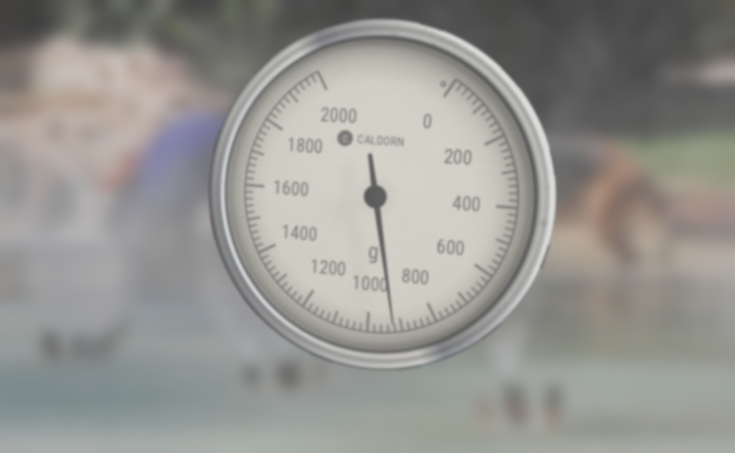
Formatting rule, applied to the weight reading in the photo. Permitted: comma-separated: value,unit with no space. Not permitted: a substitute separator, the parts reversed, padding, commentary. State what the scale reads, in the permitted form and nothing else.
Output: 920,g
